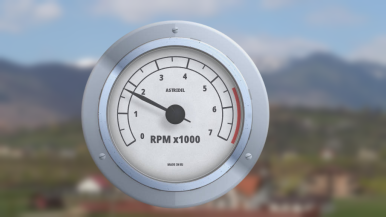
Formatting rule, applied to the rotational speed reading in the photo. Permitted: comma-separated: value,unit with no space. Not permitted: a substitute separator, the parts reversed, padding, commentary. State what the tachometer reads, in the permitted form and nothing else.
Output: 1750,rpm
